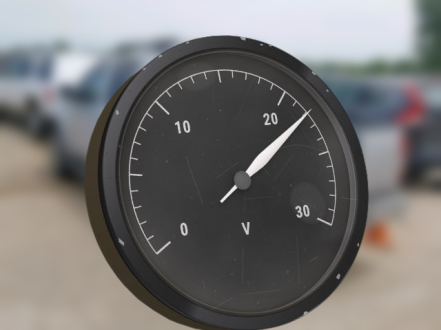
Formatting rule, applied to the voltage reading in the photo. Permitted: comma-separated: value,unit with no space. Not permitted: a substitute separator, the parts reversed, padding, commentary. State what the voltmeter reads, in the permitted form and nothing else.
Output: 22,V
